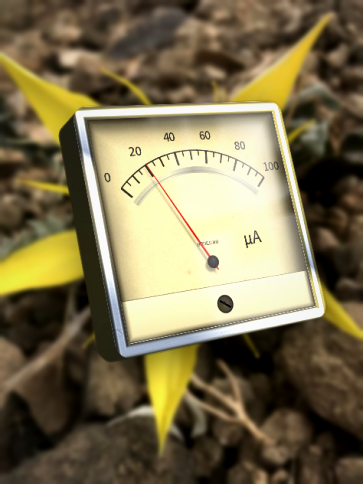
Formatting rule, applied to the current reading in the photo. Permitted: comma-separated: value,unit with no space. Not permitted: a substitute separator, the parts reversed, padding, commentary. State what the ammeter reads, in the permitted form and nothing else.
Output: 20,µA
